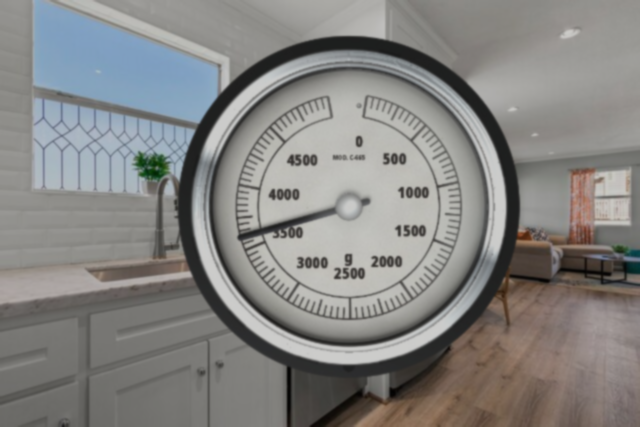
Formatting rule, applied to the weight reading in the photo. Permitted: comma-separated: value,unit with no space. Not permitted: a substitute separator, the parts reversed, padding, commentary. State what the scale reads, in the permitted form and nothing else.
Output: 3600,g
